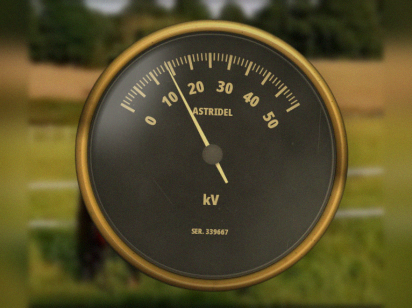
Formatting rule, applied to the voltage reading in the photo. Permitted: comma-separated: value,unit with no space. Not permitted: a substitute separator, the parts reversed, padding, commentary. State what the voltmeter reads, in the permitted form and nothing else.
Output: 14,kV
